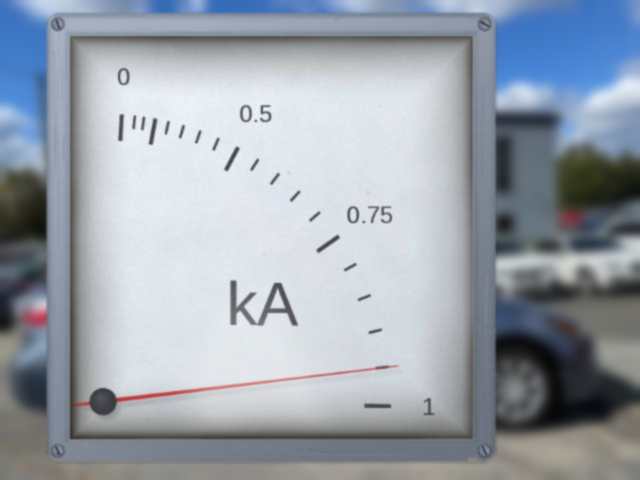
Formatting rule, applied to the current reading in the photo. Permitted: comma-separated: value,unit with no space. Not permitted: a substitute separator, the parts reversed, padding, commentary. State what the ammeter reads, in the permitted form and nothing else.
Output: 0.95,kA
